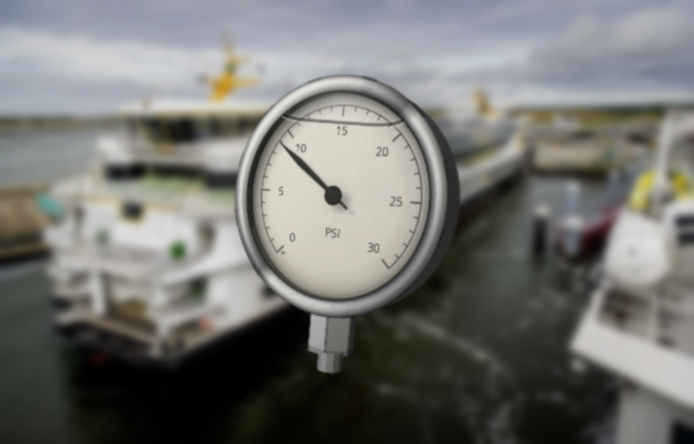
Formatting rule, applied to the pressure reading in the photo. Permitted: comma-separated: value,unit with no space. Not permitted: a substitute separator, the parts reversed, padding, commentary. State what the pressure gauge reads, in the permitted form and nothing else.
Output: 9,psi
